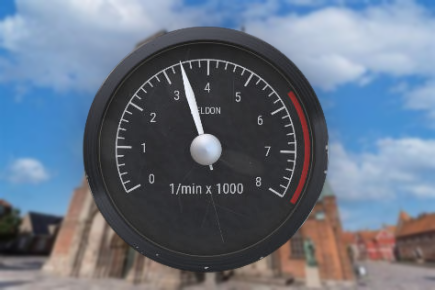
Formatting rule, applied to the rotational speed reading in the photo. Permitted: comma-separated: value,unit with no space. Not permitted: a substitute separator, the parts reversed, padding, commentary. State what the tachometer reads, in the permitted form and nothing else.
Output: 3400,rpm
